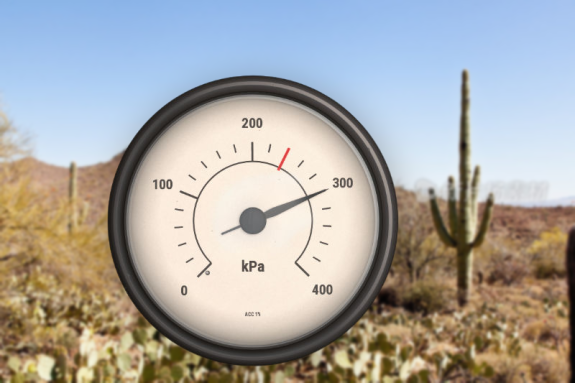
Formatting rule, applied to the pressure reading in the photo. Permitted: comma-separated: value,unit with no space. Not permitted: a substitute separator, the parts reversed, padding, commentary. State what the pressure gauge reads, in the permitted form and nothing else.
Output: 300,kPa
